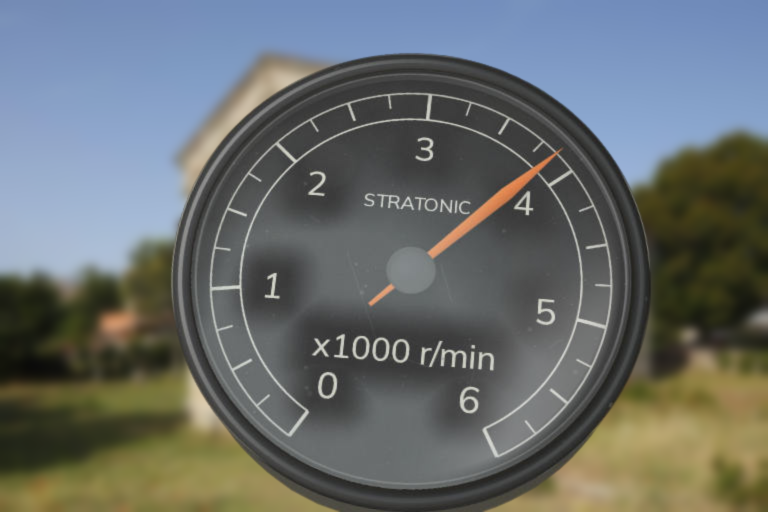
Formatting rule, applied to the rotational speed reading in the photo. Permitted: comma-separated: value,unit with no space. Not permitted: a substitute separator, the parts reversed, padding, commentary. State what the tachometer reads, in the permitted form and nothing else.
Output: 3875,rpm
